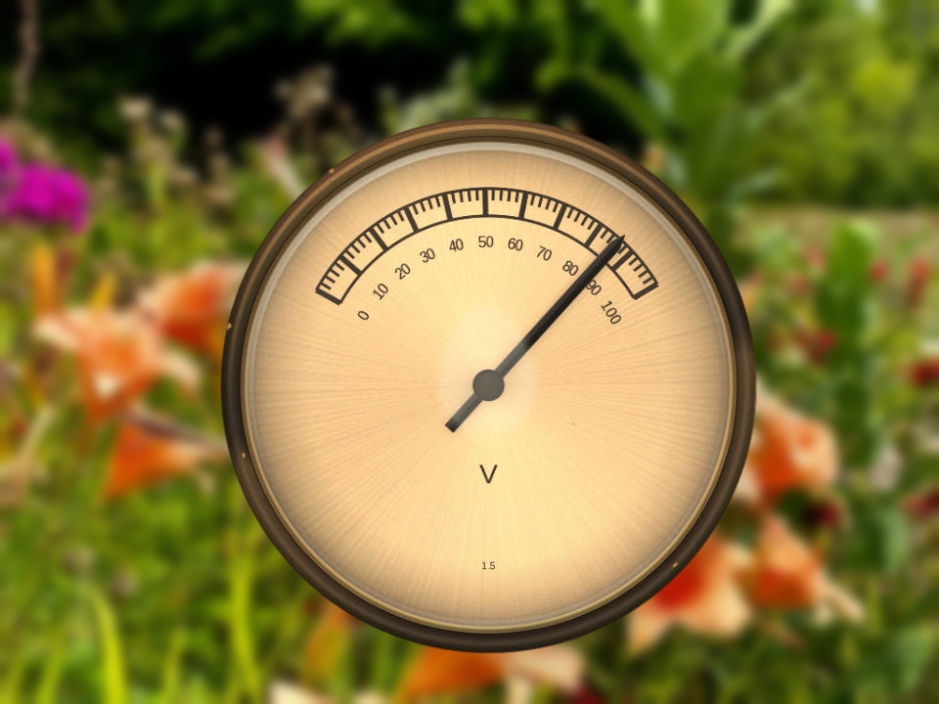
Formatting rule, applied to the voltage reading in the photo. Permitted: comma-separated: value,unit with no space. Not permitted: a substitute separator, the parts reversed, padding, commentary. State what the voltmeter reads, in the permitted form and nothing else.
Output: 86,V
